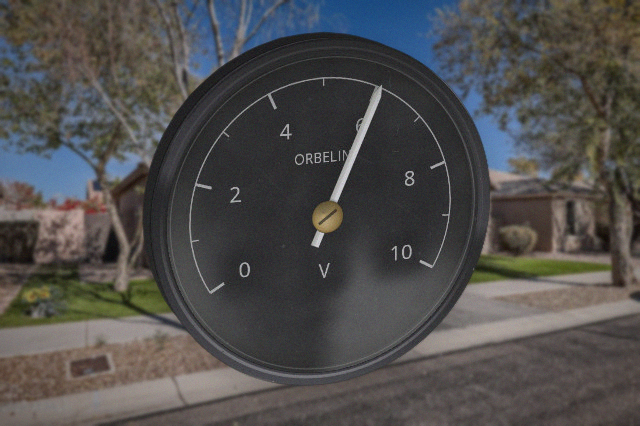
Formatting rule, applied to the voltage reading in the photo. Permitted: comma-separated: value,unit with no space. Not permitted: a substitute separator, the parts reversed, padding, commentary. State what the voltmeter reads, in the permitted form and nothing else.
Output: 6,V
